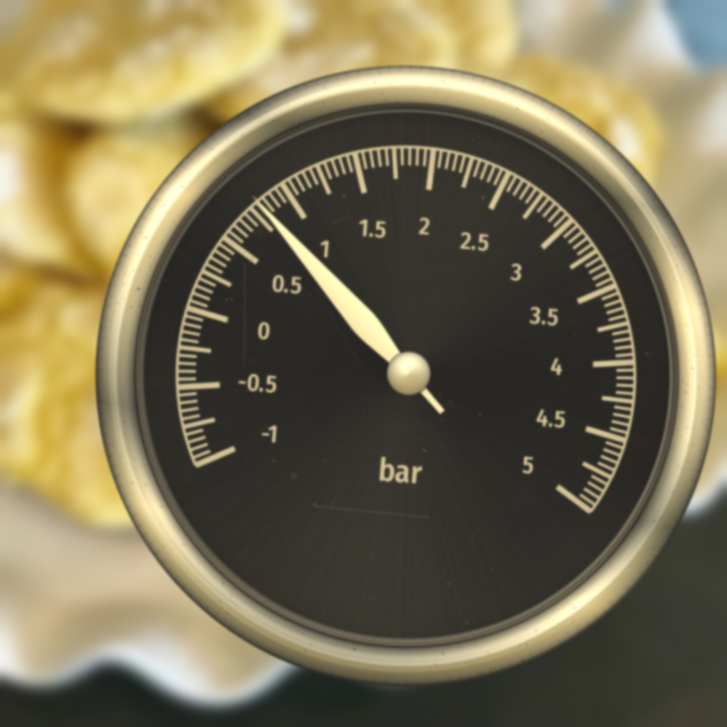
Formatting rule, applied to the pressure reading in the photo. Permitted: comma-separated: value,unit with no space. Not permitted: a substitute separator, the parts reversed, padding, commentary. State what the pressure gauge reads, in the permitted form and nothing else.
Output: 0.8,bar
